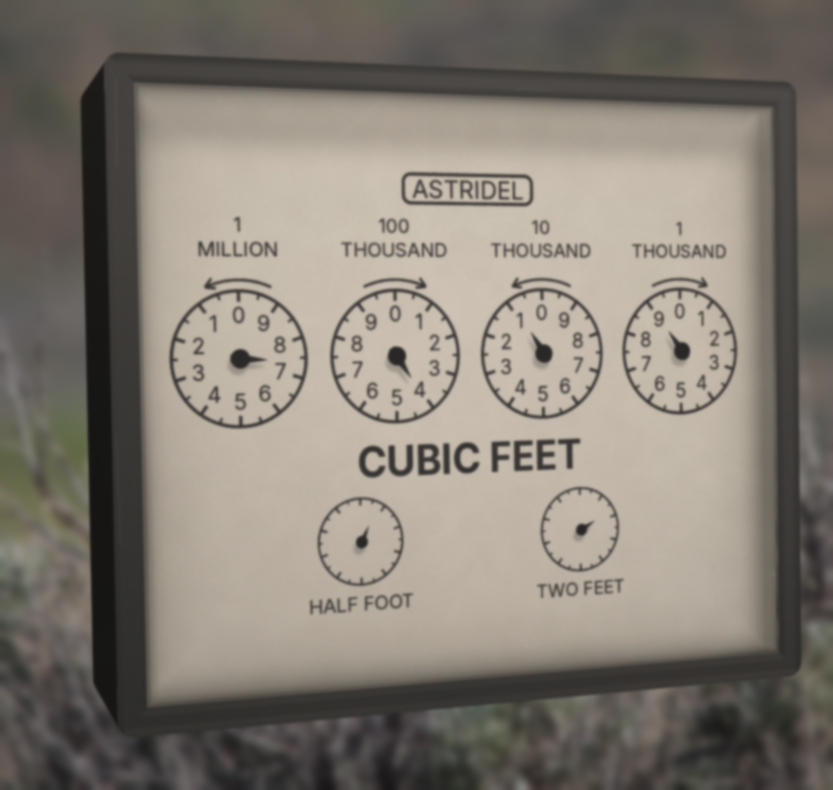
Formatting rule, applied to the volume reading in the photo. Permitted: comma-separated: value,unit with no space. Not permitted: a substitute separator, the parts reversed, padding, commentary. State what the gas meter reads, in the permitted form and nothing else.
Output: 740900,ft³
